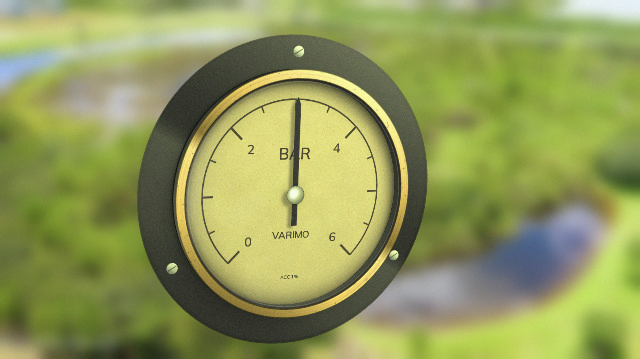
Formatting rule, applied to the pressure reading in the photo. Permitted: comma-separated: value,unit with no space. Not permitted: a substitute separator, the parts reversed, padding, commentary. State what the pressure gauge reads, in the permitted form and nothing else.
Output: 3,bar
